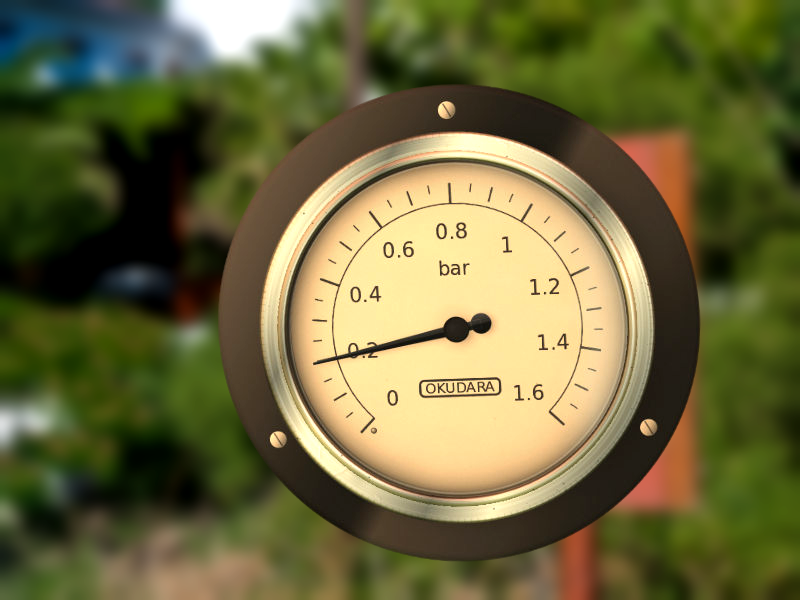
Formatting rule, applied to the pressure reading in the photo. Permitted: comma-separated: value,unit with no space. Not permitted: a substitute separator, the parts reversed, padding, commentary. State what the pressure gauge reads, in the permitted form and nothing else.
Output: 0.2,bar
